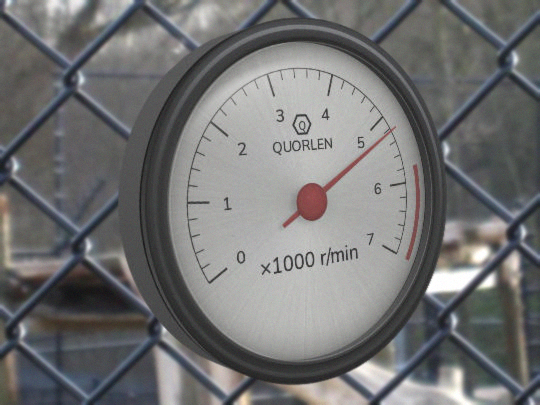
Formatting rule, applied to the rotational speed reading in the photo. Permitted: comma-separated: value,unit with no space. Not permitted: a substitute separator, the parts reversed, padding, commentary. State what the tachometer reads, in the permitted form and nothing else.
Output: 5200,rpm
